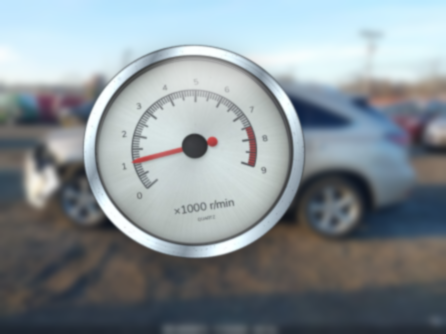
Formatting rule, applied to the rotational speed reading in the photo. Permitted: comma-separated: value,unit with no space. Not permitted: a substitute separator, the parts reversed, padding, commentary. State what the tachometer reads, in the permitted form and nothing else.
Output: 1000,rpm
